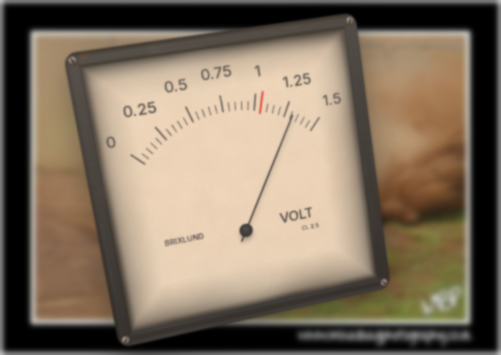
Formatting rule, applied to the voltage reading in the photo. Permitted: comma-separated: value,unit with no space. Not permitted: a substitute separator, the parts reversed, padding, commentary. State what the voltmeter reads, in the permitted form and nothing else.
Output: 1.3,V
